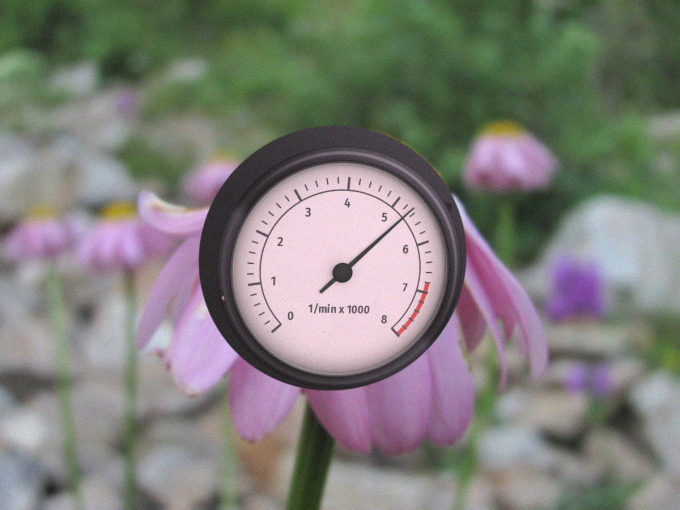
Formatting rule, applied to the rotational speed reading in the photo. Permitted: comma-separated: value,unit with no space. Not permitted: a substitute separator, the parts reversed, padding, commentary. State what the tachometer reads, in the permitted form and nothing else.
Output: 5300,rpm
